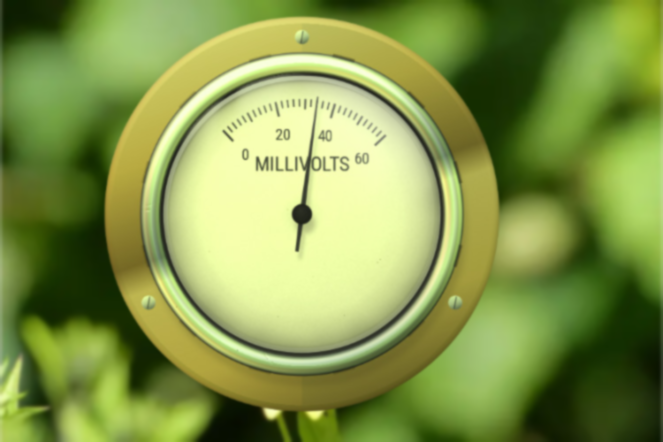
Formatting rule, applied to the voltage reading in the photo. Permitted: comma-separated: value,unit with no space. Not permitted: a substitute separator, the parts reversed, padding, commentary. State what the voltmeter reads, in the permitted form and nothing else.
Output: 34,mV
